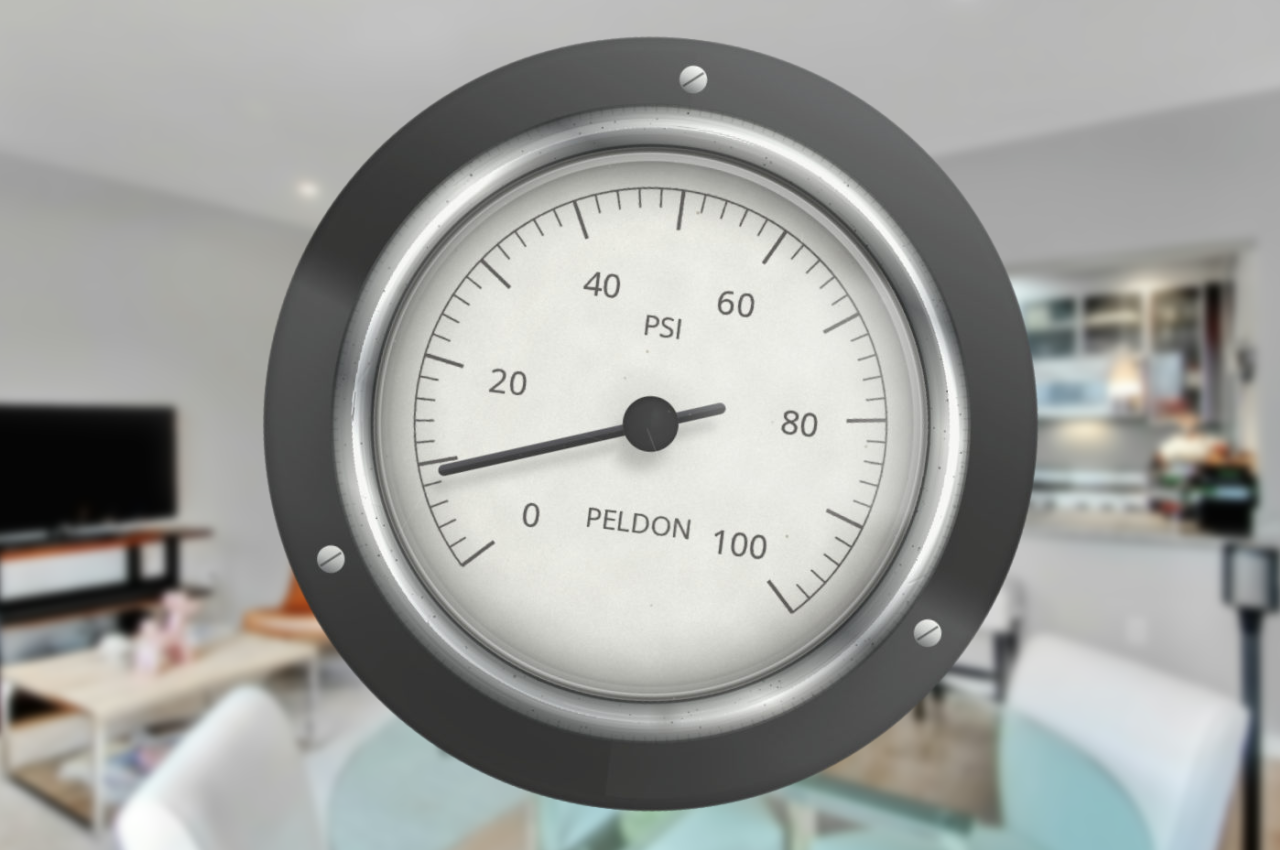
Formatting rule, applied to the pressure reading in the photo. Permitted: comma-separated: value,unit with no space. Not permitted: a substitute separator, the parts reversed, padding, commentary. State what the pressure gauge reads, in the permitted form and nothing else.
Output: 9,psi
